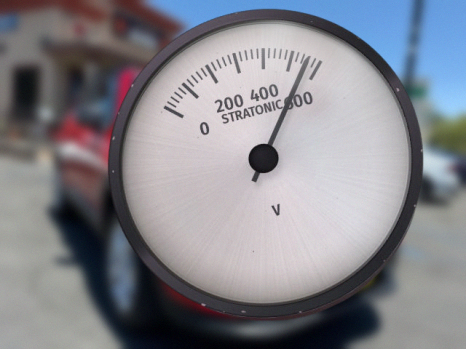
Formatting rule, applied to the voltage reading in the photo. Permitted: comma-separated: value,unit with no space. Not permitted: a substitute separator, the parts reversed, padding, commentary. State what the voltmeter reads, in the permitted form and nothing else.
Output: 560,V
